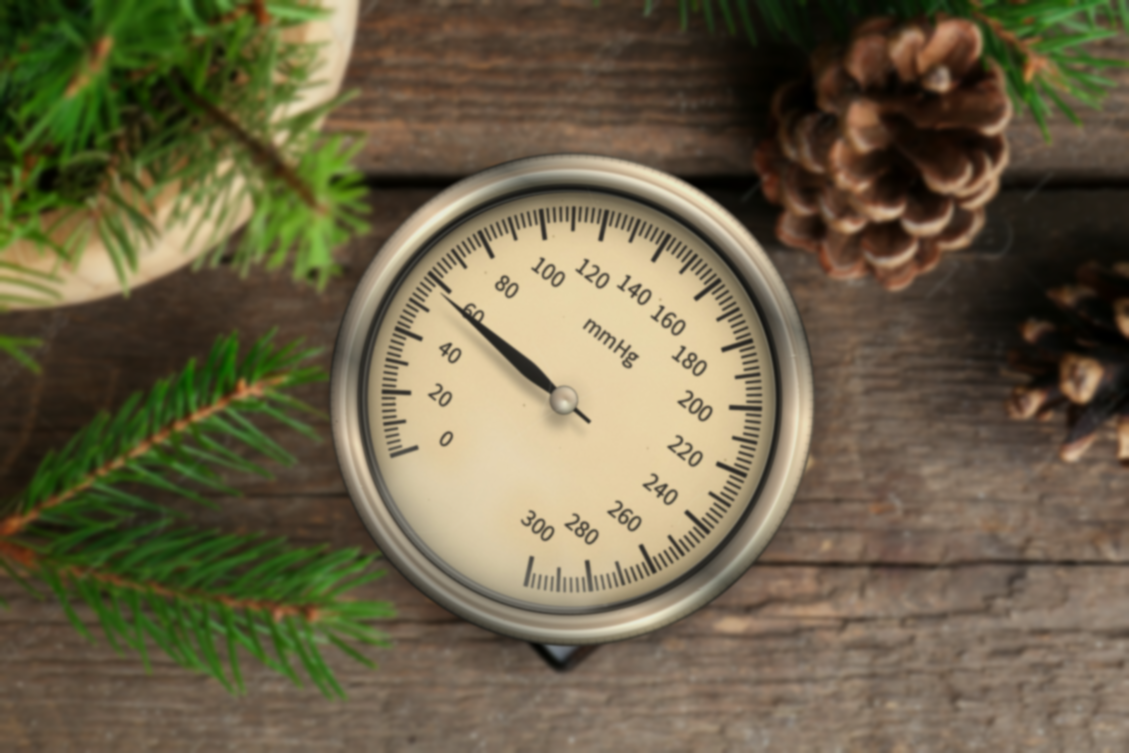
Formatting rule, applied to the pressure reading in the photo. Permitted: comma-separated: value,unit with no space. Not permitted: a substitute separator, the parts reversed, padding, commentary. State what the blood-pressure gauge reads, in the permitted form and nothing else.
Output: 58,mmHg
